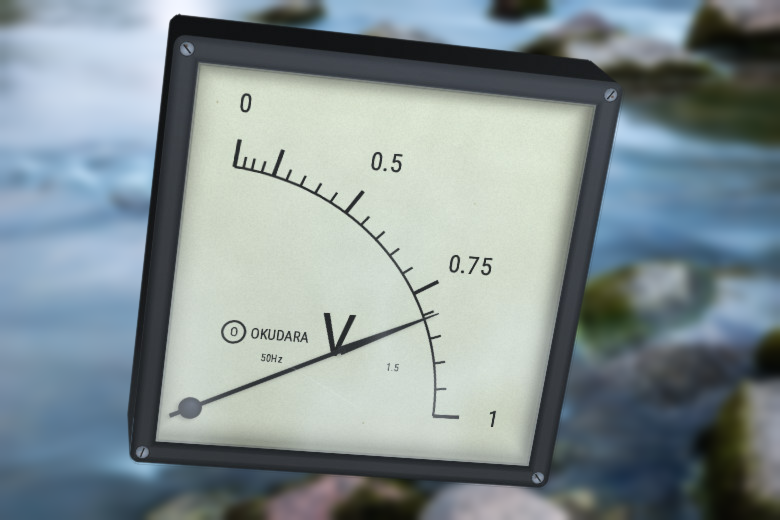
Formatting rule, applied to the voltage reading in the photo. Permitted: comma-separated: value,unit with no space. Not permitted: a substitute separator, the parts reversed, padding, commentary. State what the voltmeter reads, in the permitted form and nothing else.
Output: 0.8,V
